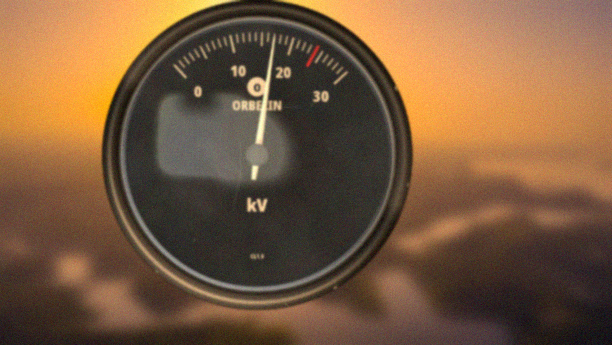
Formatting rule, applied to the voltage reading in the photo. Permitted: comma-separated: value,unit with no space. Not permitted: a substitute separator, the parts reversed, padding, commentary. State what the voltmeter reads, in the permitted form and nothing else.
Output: 17,kV
